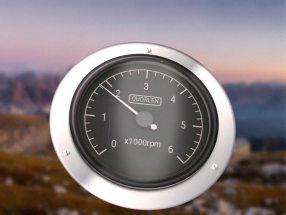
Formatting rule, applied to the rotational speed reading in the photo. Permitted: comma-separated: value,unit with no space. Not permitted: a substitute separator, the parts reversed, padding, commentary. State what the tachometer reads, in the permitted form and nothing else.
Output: 1800,rpm
